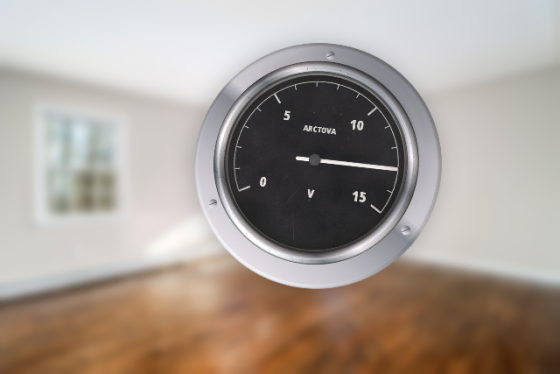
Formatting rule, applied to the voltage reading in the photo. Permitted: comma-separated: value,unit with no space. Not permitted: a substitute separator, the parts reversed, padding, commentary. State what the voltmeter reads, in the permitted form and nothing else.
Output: 13,V
